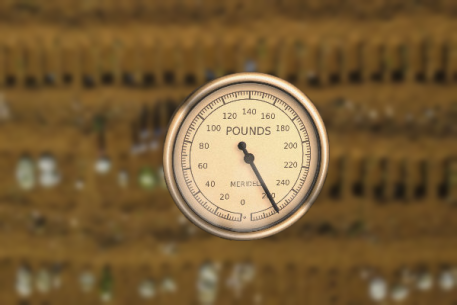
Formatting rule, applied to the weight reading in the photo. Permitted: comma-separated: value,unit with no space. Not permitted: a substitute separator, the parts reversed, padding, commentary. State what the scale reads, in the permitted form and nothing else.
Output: 260,lb
